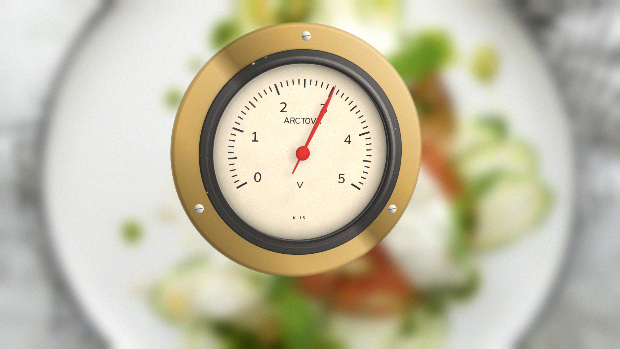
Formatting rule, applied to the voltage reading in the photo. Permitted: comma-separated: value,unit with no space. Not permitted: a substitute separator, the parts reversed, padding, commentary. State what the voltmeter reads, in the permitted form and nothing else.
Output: 3,V
